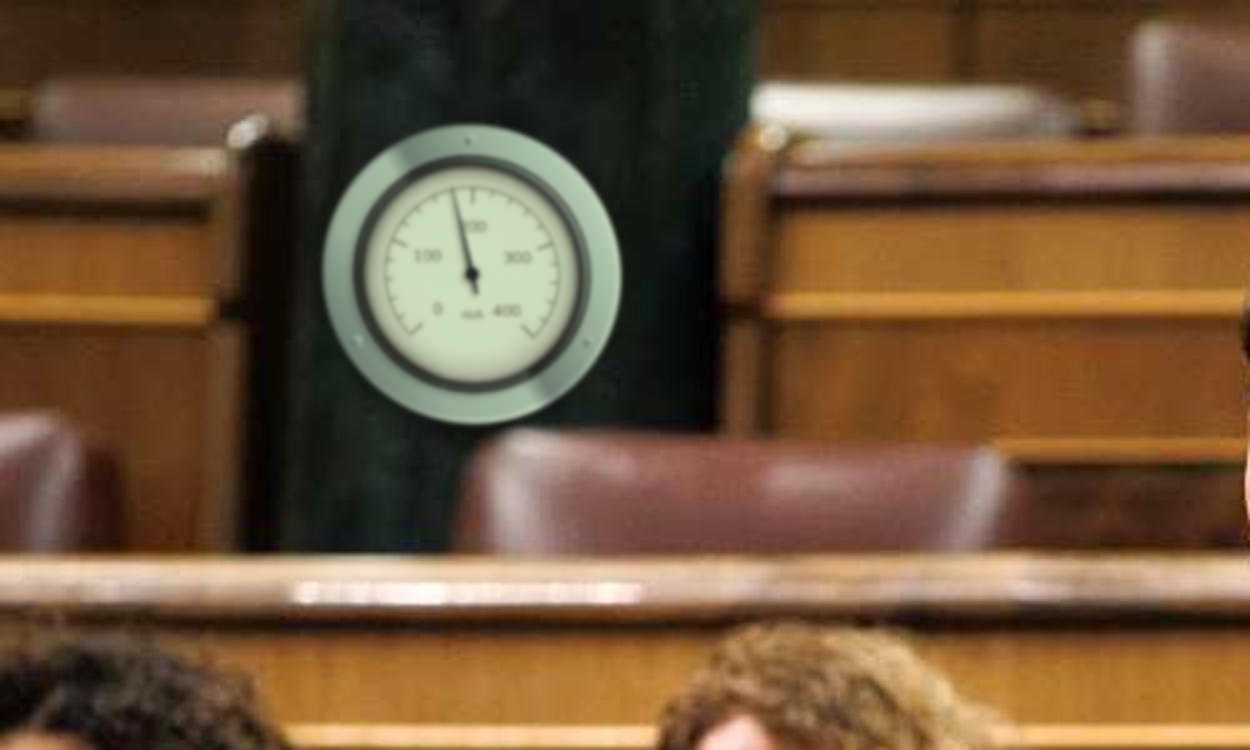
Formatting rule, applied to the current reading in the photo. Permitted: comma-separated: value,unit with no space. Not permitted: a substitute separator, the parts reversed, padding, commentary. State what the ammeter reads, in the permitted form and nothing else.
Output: 180,mA
